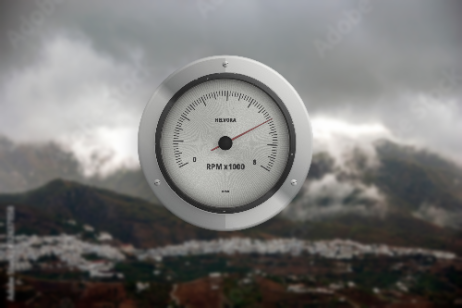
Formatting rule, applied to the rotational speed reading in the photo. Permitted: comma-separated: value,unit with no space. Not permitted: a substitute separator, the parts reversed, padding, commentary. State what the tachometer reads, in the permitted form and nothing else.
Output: 6000,rpm
